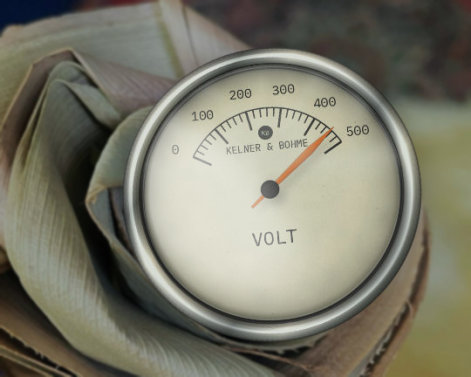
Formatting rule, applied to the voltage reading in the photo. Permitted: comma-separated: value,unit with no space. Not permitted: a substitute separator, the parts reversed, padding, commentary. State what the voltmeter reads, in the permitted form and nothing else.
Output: 460,V
